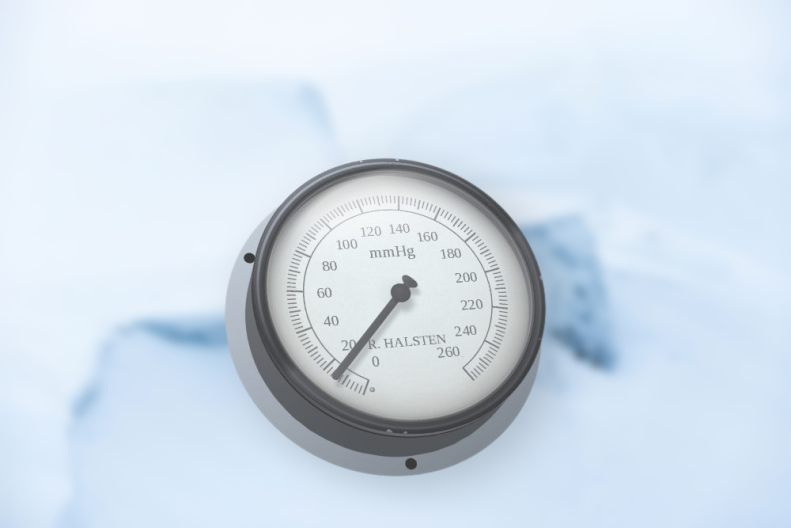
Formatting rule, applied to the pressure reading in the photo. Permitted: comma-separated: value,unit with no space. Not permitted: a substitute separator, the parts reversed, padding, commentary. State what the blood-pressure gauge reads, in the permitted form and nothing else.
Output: 14,mmHg
